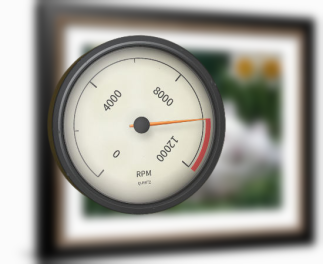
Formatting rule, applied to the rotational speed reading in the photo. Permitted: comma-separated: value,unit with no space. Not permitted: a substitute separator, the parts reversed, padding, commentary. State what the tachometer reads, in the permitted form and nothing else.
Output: 10000,rpm
